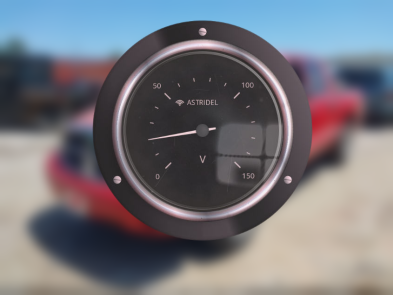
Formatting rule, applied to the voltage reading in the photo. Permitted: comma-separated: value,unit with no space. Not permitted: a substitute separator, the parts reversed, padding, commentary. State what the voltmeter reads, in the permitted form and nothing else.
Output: 20,V
